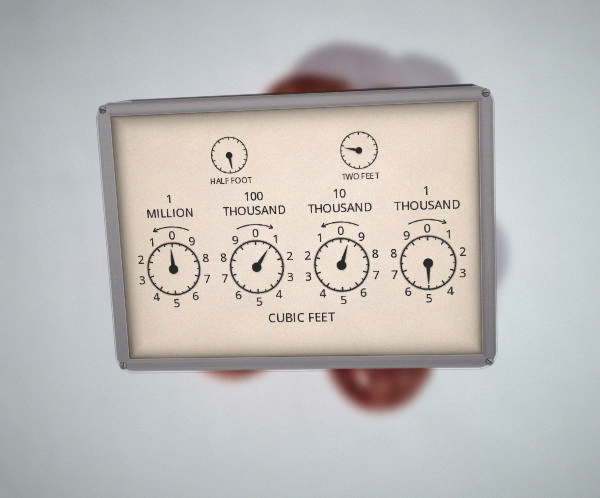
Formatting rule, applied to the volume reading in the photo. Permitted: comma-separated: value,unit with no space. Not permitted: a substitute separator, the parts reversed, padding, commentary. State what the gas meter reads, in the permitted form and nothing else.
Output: 9500,ft³
